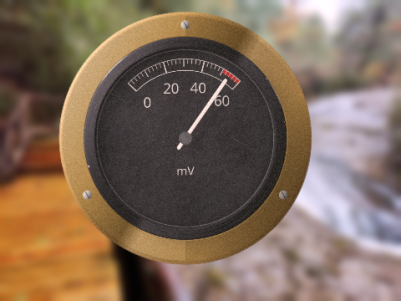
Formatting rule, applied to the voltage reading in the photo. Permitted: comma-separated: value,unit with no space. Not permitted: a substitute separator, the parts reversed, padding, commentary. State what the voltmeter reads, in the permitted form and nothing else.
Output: 54,mV
